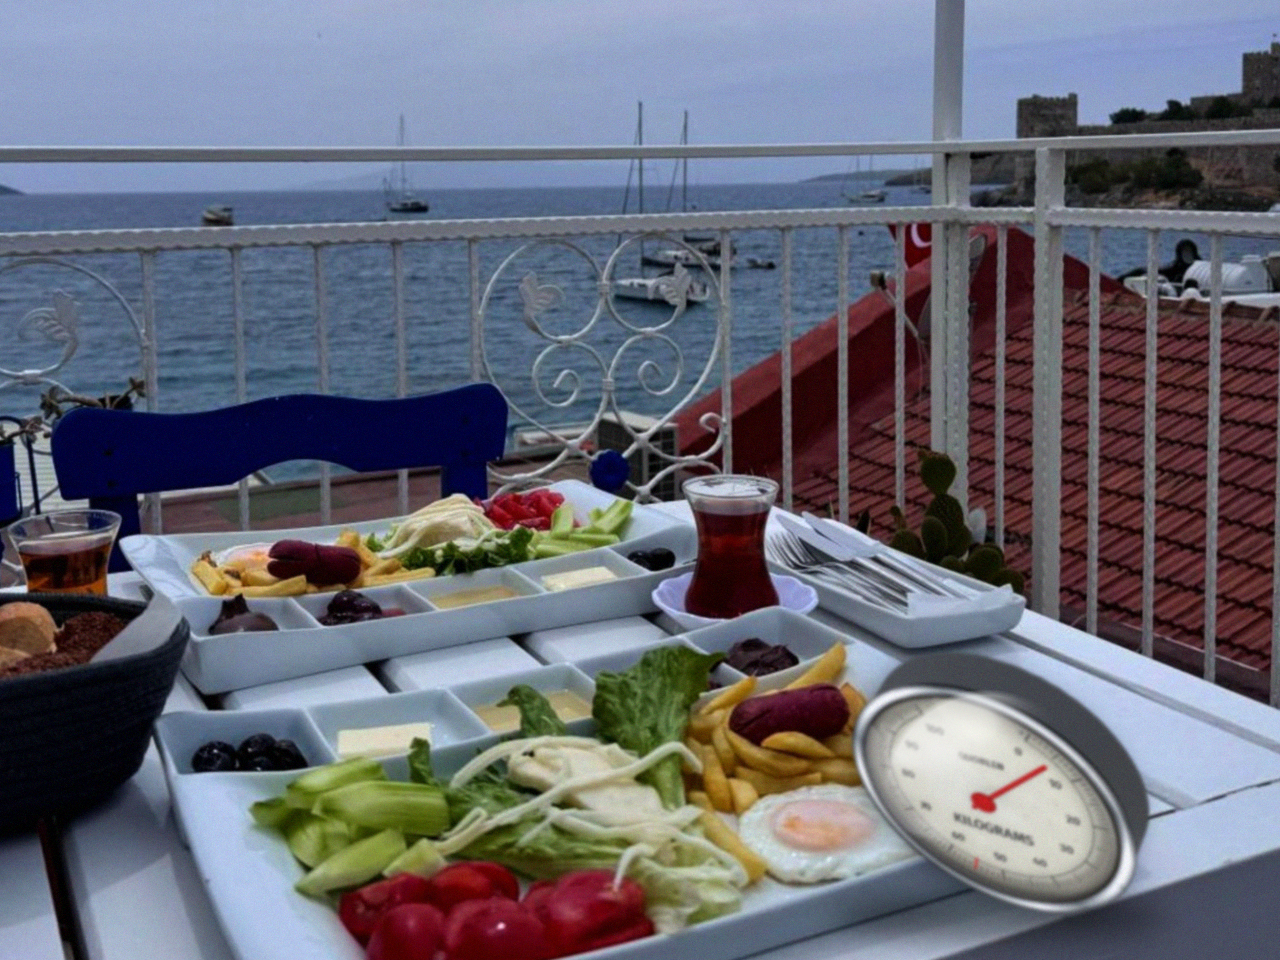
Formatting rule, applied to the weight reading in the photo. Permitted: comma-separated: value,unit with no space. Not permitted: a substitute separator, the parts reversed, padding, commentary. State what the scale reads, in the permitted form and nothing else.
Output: 5,kg
